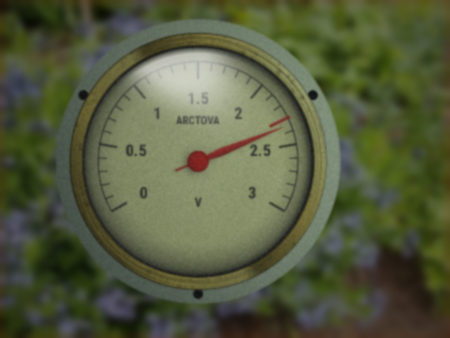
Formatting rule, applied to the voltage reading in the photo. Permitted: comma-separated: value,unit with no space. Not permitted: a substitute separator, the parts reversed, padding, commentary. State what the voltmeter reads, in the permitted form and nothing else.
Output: 2.35,V
